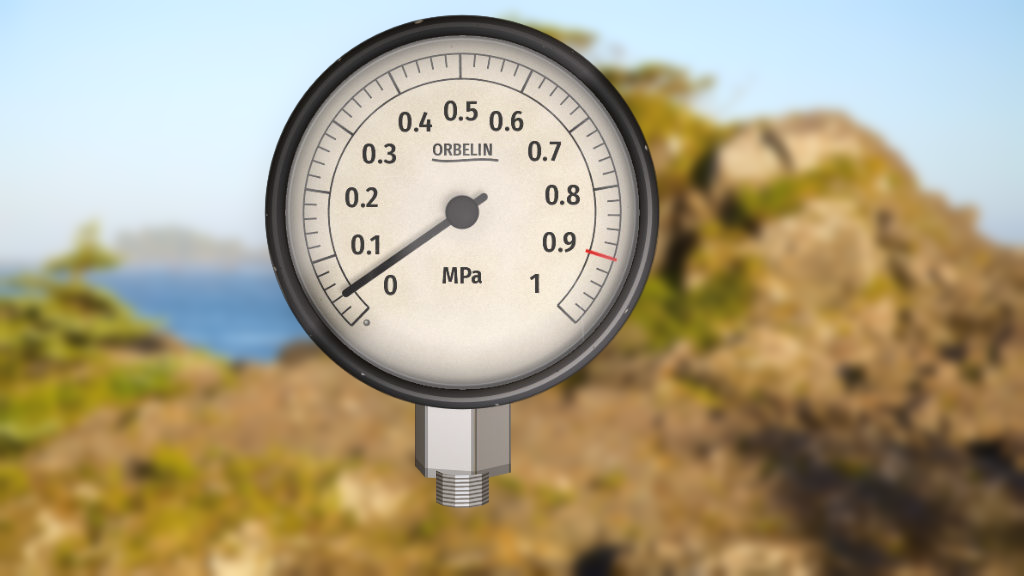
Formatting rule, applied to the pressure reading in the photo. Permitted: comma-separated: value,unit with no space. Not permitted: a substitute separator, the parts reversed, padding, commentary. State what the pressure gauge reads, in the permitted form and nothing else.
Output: 0.04,MPa
